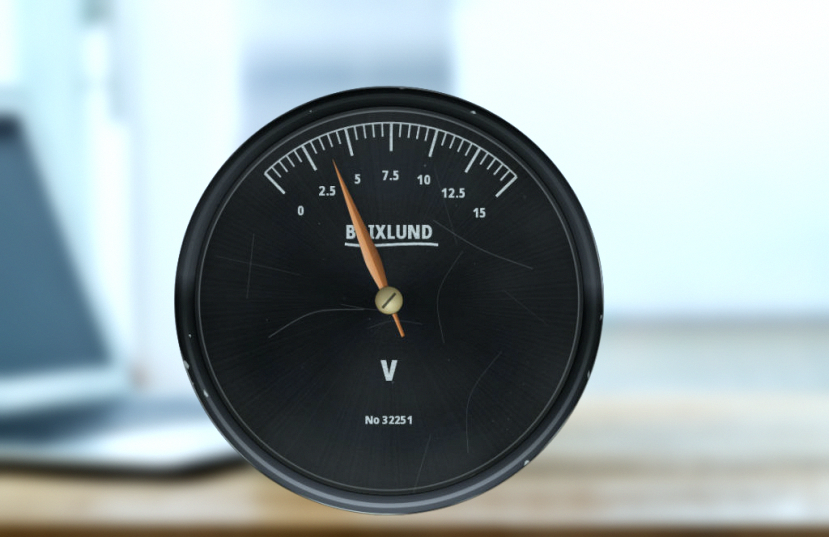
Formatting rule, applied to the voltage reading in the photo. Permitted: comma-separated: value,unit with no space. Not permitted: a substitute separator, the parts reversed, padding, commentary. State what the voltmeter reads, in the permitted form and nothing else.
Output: 3.75,V
